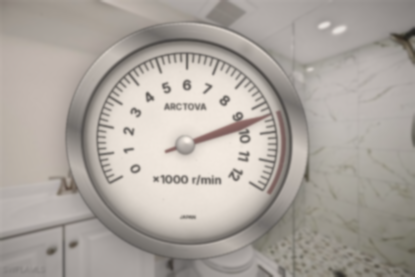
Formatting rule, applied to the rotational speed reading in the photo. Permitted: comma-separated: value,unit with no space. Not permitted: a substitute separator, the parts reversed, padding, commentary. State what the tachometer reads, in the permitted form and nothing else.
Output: 9400,rpm
